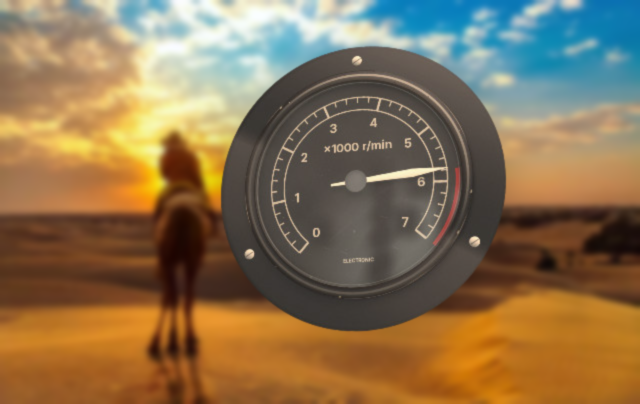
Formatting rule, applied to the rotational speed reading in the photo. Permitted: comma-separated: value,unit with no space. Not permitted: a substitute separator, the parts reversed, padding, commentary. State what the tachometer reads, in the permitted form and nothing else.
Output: 5800,rpm
